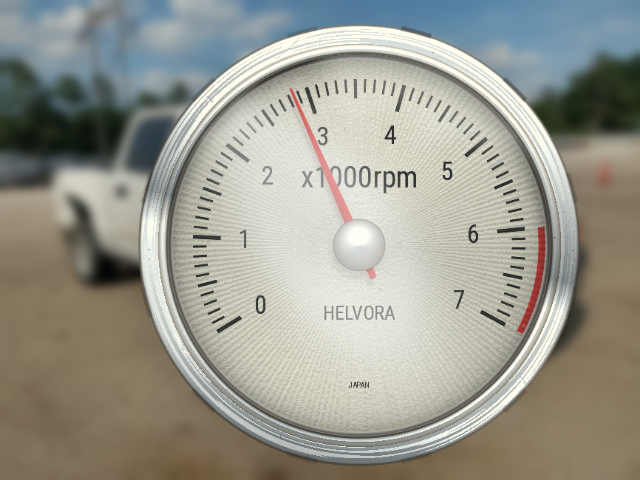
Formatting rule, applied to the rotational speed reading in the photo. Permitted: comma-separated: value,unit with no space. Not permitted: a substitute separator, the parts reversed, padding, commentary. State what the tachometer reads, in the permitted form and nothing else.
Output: 2850,rpm
